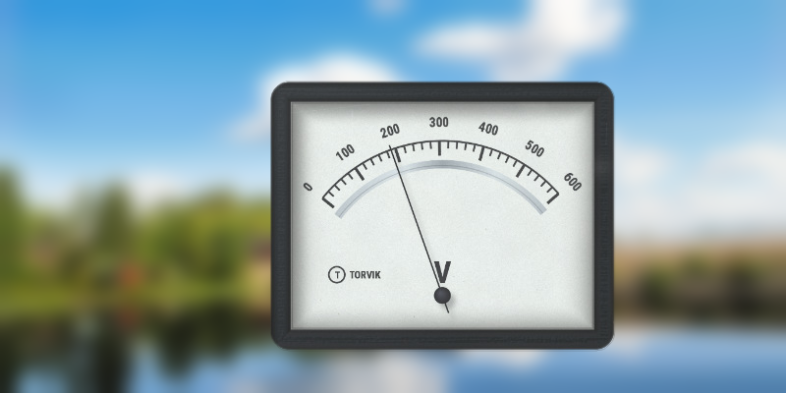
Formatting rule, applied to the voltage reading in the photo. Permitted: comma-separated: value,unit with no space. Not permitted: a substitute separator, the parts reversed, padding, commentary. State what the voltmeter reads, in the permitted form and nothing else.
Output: 190,V
